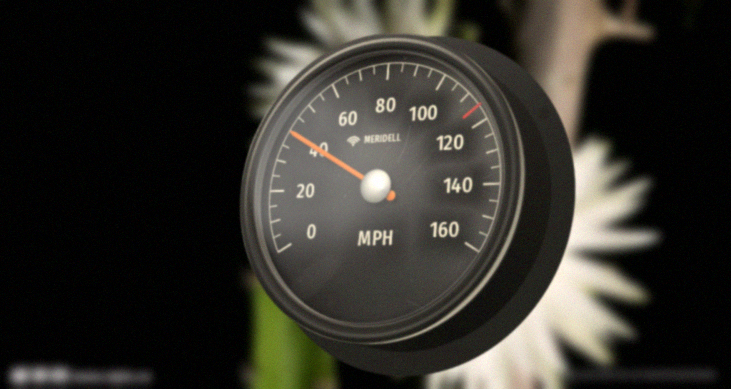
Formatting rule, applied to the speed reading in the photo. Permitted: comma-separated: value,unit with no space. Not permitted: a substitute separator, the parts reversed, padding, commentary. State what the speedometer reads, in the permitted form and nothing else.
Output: 40,mph
